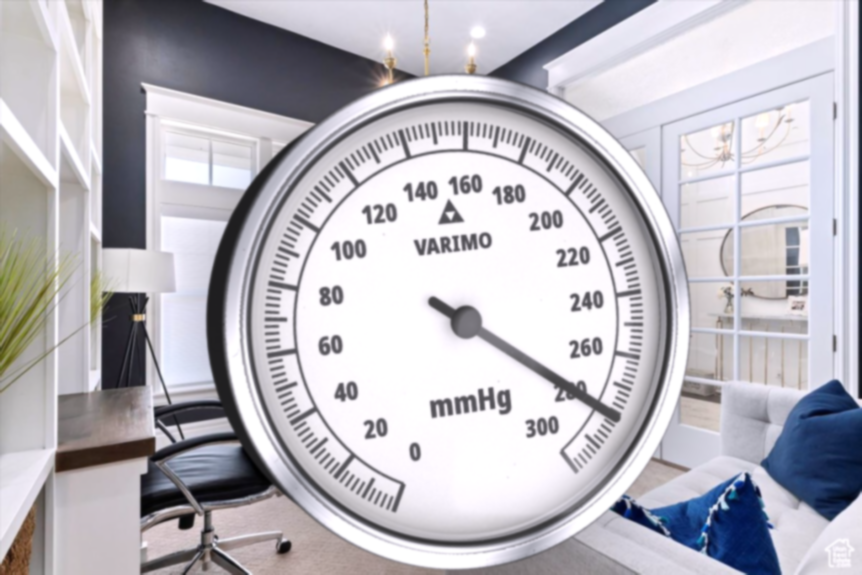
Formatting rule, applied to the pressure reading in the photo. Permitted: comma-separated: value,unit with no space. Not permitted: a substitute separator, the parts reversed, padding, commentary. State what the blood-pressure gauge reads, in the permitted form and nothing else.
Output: 280,mmHg
